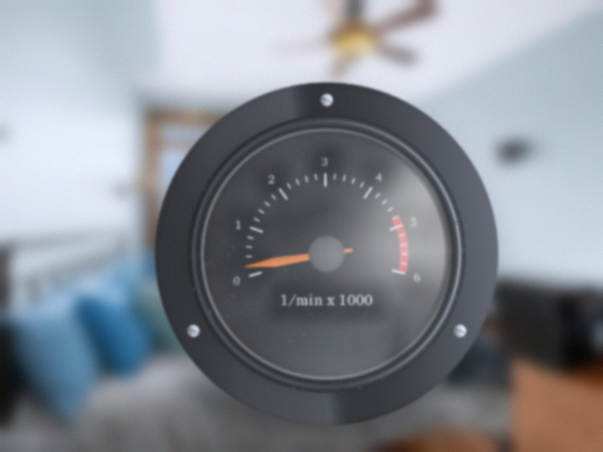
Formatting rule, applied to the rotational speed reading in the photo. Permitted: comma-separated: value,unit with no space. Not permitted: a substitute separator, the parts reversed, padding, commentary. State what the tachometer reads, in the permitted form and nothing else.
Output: 200,rpm
